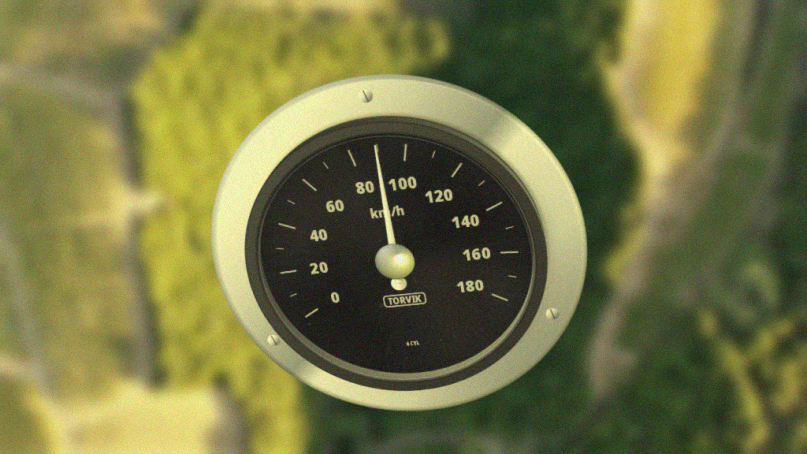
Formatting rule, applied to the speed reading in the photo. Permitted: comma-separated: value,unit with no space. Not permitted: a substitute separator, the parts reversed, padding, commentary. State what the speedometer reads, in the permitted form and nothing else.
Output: 90,km/h
